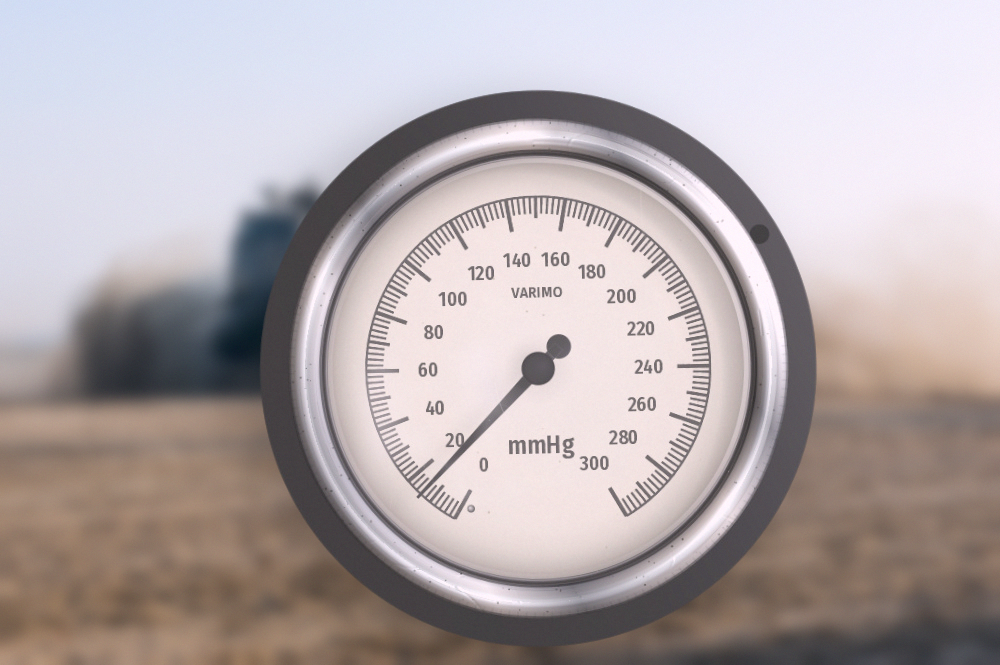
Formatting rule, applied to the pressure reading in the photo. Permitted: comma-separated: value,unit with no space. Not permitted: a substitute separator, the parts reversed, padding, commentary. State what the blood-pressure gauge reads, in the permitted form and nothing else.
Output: 14,mmHg
